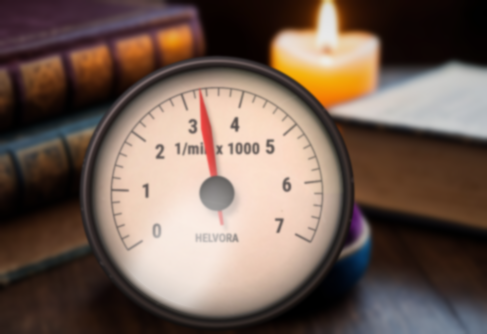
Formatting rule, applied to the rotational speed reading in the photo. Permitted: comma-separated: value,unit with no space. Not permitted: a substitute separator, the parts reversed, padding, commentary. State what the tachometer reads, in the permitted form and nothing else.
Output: 3300,rpm
